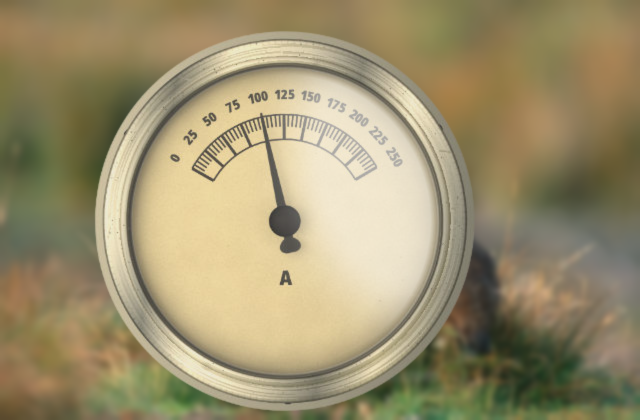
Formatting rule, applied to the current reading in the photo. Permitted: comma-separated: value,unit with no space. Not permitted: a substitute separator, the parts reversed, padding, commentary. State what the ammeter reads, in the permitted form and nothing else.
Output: 100,A
